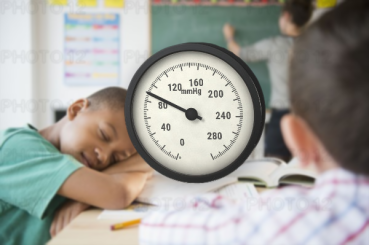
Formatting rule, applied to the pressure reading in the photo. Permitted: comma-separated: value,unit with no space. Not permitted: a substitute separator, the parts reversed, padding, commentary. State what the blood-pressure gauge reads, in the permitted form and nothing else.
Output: 90,mmHg
